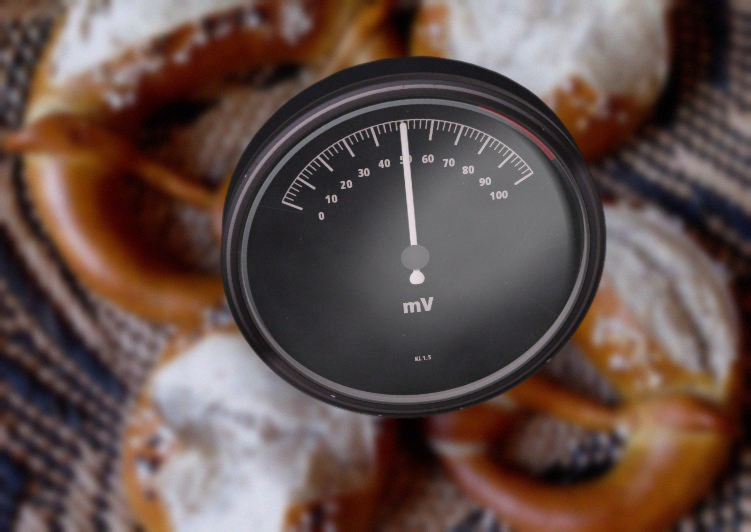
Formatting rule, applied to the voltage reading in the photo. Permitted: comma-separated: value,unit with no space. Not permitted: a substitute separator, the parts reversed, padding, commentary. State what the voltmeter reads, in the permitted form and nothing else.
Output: 50,mV
